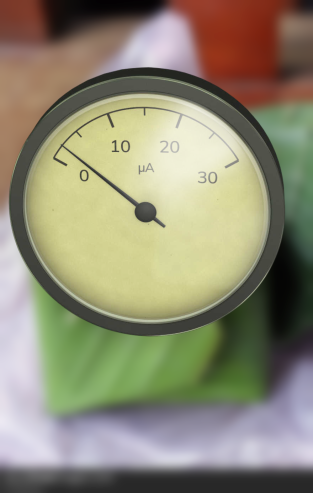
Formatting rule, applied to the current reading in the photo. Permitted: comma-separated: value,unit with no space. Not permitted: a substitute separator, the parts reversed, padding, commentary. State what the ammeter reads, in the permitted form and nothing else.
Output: 2.5,µA
